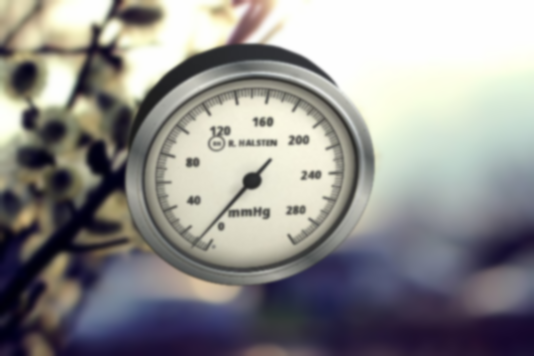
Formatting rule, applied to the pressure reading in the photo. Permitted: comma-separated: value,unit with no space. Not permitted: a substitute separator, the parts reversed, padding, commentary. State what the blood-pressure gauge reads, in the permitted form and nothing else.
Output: 10,mmHg
